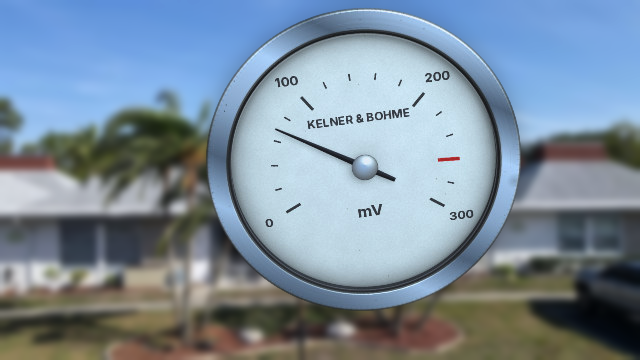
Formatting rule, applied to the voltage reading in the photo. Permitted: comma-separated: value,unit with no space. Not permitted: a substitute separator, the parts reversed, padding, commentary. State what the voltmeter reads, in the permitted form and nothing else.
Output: 70,mV
